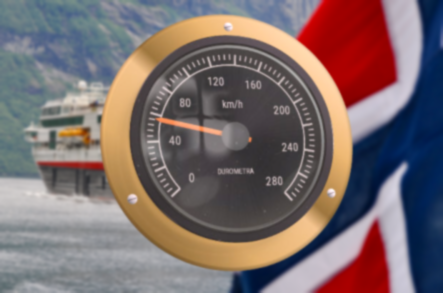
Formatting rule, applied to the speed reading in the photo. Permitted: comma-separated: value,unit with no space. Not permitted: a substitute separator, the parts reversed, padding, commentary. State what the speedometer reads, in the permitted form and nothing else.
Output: 56,km/h
